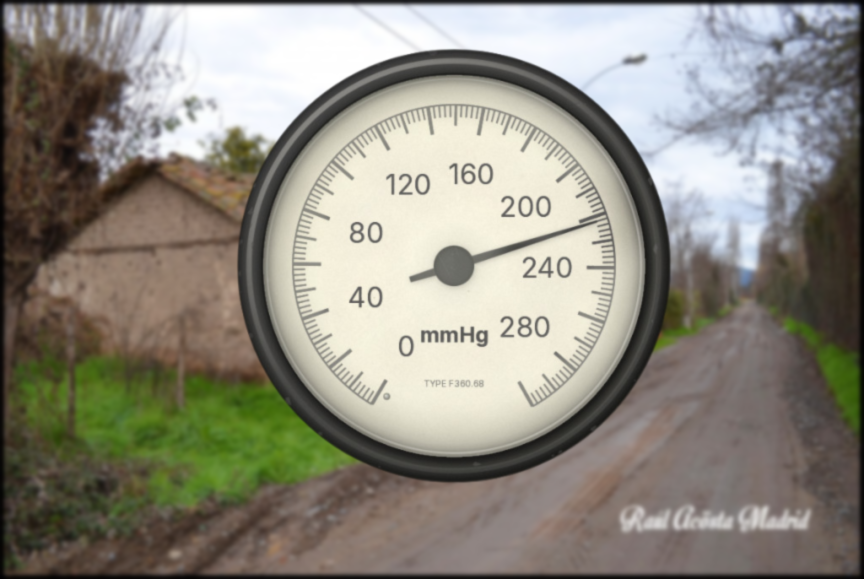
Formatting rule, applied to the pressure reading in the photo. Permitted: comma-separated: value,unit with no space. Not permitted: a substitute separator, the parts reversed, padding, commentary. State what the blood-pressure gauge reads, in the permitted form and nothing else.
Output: 222,mmHg
